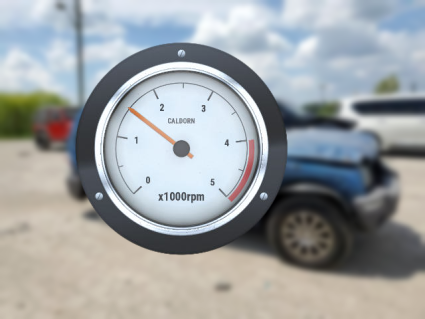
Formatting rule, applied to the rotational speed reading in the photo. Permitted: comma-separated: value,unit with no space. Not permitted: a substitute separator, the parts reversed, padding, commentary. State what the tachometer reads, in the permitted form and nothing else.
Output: 1500,rpm
